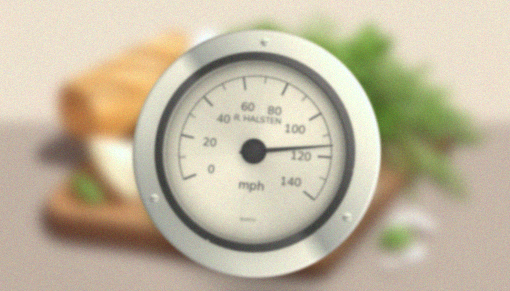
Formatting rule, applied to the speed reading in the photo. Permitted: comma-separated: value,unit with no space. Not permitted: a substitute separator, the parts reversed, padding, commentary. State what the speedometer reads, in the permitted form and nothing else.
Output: 115,mph
